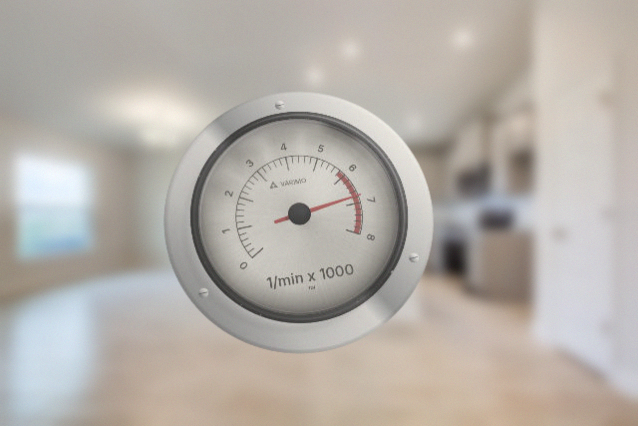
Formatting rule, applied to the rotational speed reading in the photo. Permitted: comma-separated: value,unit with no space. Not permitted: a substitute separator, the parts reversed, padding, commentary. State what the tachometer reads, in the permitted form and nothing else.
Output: 6800,rpm
